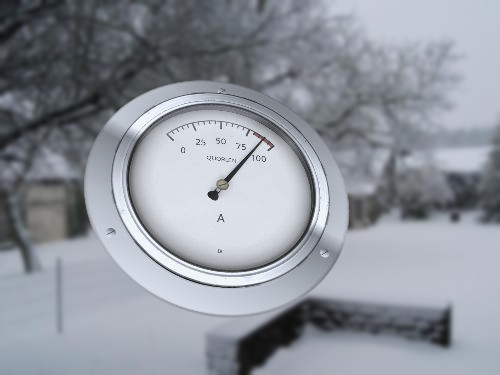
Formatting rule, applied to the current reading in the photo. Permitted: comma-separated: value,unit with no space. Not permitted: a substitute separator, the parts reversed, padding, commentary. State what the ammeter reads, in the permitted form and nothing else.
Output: 90,A
